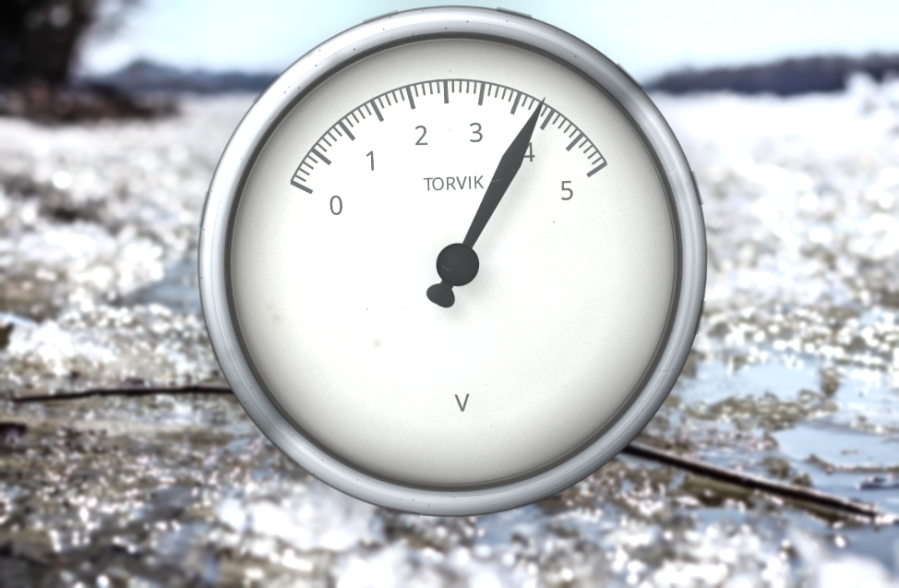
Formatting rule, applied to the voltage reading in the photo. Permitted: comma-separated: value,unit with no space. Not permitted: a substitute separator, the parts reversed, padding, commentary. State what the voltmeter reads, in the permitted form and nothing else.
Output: 3.8,V
